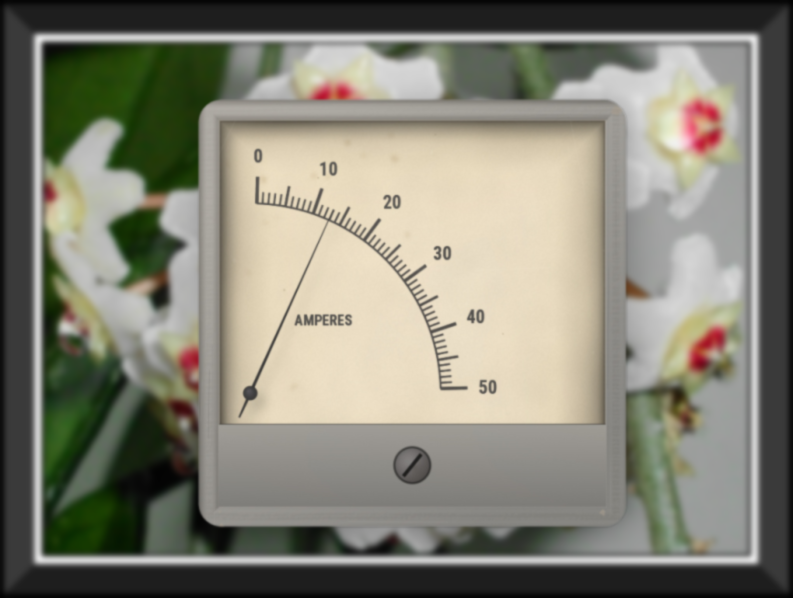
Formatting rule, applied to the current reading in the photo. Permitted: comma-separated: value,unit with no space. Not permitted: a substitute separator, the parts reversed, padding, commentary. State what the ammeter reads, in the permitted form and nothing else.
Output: 13,A
